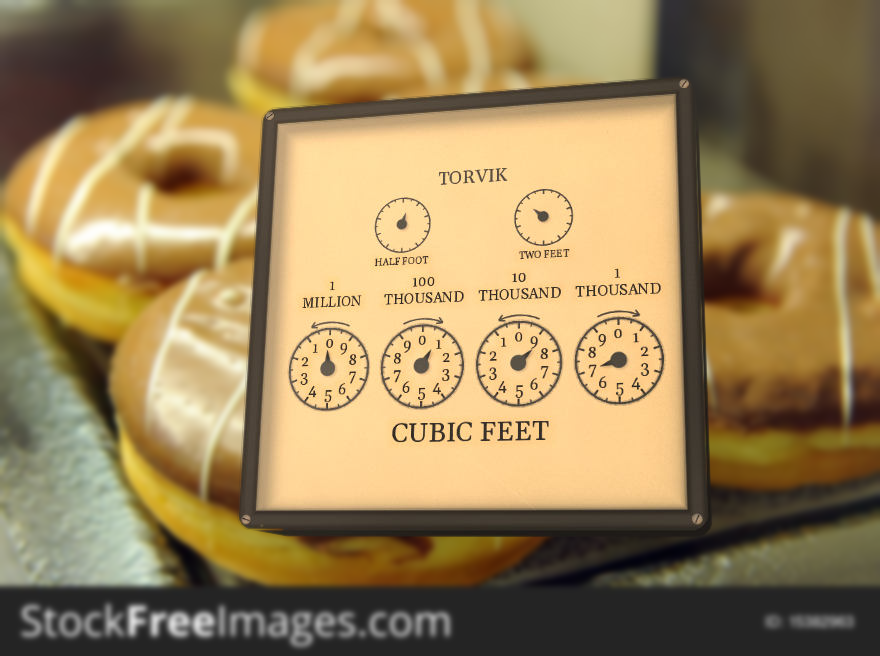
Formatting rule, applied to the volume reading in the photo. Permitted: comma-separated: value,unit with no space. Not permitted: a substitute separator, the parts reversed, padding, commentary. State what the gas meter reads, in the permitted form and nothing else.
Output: 8700,ft³
